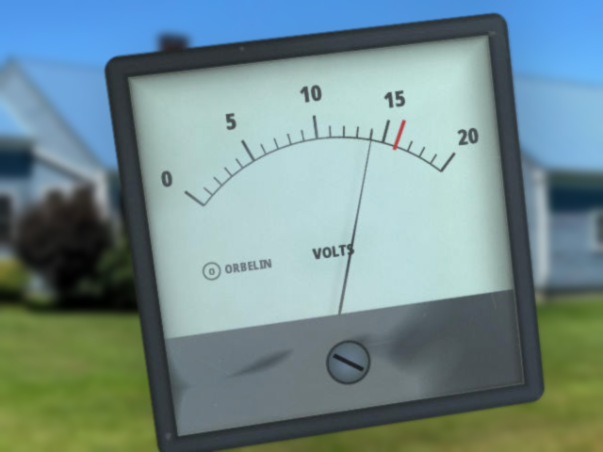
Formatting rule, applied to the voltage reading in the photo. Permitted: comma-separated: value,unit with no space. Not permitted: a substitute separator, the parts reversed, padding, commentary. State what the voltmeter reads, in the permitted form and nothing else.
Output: 14,V
